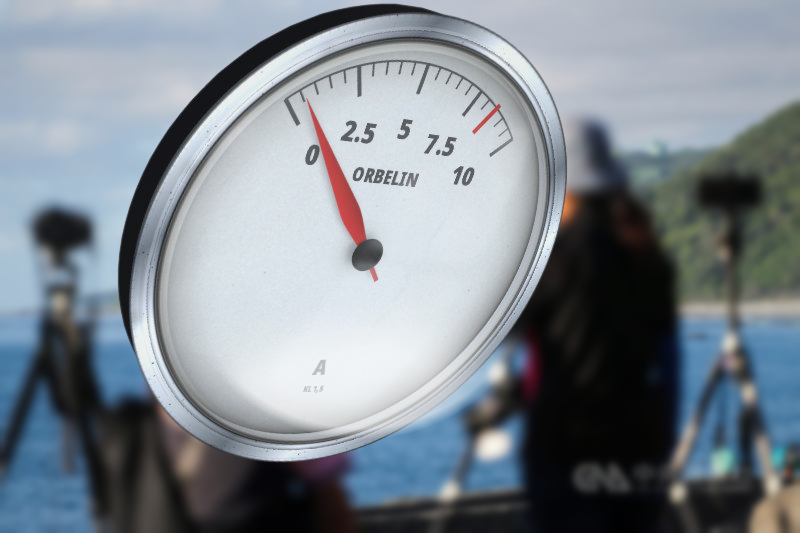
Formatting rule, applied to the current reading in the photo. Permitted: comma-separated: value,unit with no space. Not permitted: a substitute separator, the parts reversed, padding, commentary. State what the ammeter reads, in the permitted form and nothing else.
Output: 0.5,A
